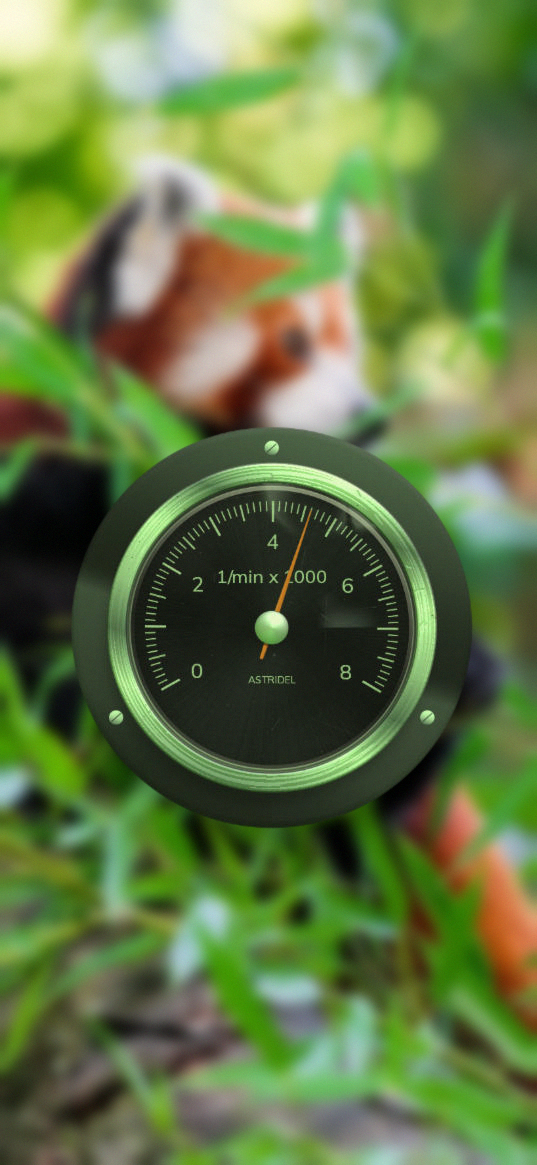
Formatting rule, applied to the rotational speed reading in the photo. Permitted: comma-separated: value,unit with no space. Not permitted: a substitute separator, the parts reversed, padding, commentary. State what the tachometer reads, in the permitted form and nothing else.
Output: 4600,rpm
